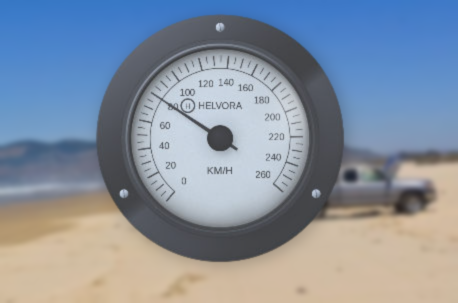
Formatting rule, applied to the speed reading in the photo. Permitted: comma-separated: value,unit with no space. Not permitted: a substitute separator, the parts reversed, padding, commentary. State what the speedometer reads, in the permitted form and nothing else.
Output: 80,km/h
